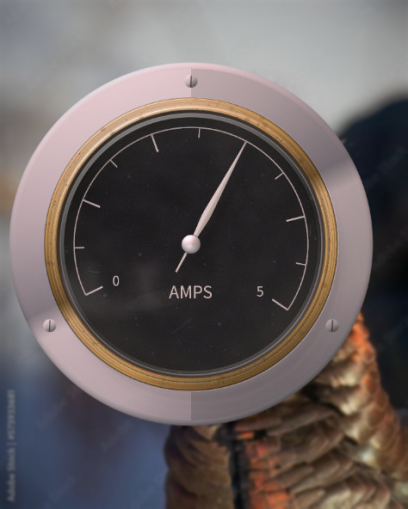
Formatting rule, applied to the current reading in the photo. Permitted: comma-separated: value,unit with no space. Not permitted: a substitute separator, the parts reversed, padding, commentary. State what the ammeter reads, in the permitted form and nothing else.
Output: 3,A
